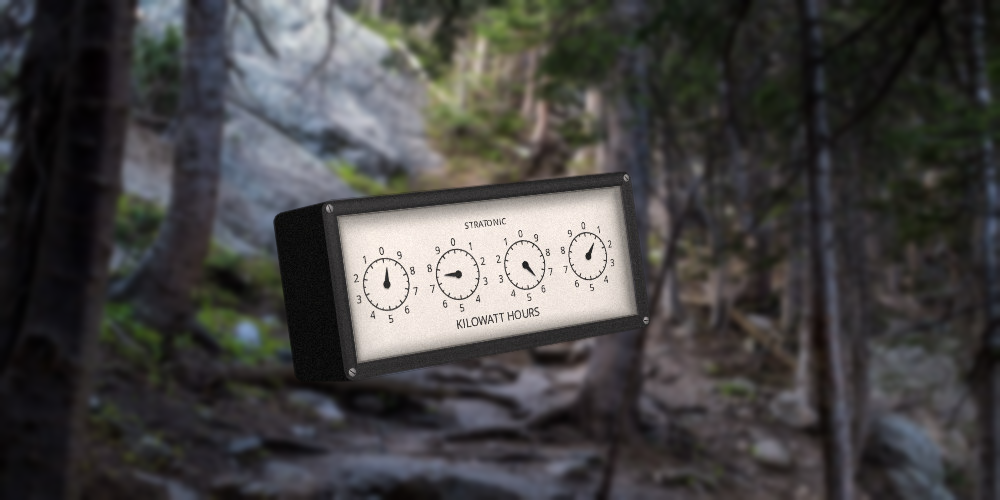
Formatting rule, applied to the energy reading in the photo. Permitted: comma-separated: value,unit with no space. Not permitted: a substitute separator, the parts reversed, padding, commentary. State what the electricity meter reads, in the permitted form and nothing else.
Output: 9761,kWh
